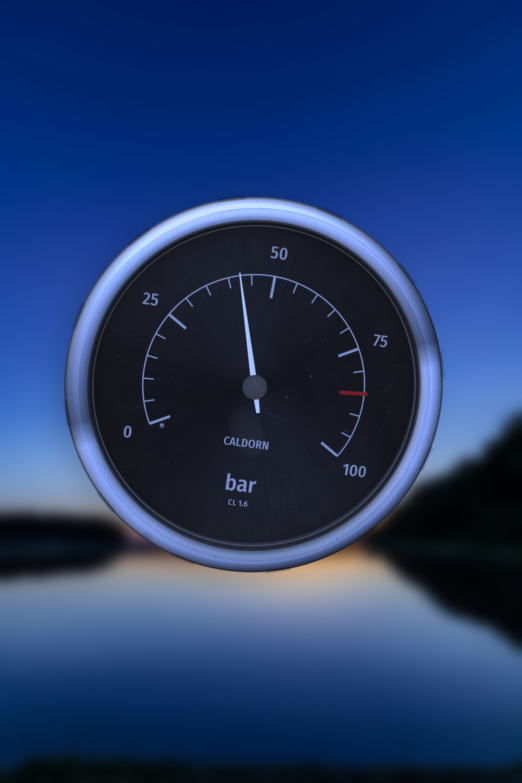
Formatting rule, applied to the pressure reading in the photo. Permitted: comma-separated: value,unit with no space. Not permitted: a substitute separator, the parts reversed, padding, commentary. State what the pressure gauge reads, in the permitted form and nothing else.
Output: 42.5,bar
